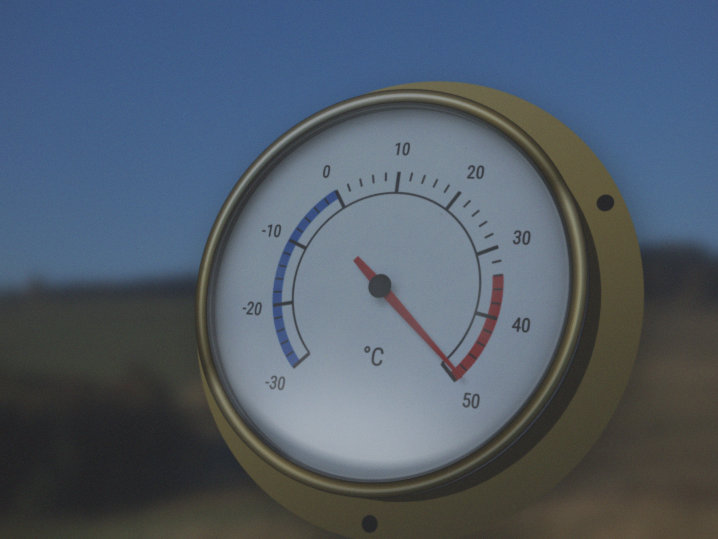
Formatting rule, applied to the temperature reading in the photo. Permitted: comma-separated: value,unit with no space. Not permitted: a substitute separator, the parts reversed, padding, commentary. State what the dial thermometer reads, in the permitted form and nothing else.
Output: 49,°C
